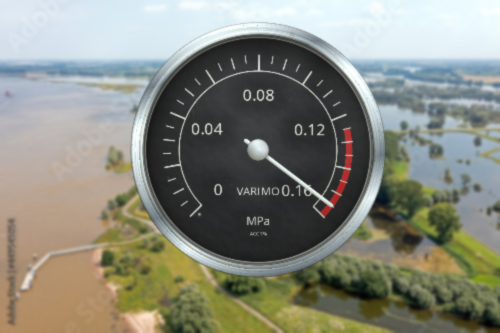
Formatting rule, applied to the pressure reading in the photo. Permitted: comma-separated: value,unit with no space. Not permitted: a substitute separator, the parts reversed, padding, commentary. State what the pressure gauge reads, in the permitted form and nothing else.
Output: 0.155,MPa
